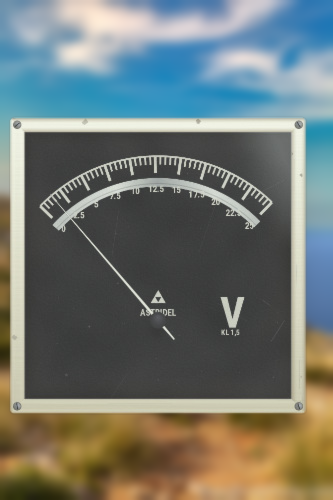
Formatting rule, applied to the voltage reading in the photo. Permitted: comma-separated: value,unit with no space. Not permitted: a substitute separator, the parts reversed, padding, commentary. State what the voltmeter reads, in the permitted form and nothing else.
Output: 1.5,V
